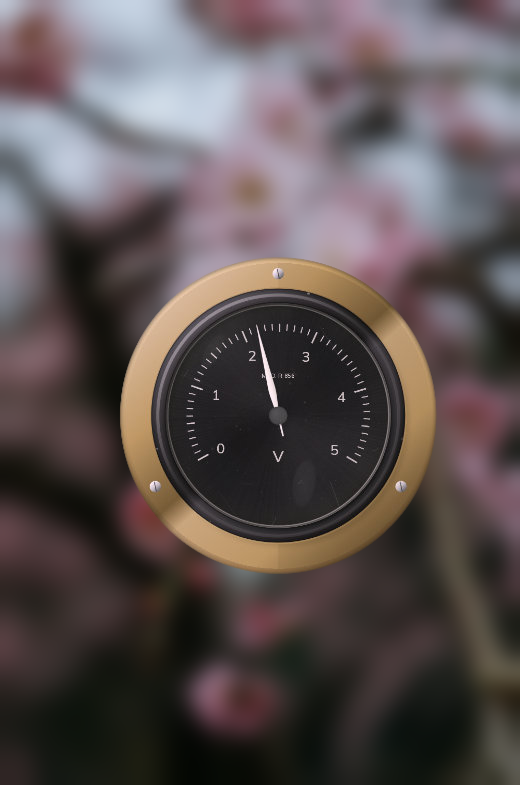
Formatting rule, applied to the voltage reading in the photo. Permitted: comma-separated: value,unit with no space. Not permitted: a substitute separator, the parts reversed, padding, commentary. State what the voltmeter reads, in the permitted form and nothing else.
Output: 2.2,V
